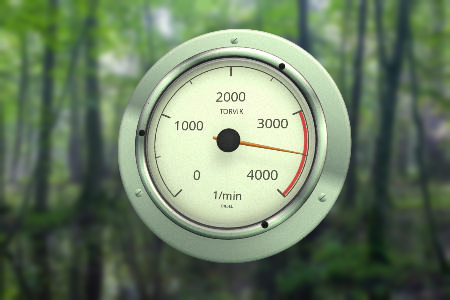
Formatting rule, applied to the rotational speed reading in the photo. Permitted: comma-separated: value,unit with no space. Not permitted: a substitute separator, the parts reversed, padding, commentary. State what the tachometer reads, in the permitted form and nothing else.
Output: 3500,rpm
